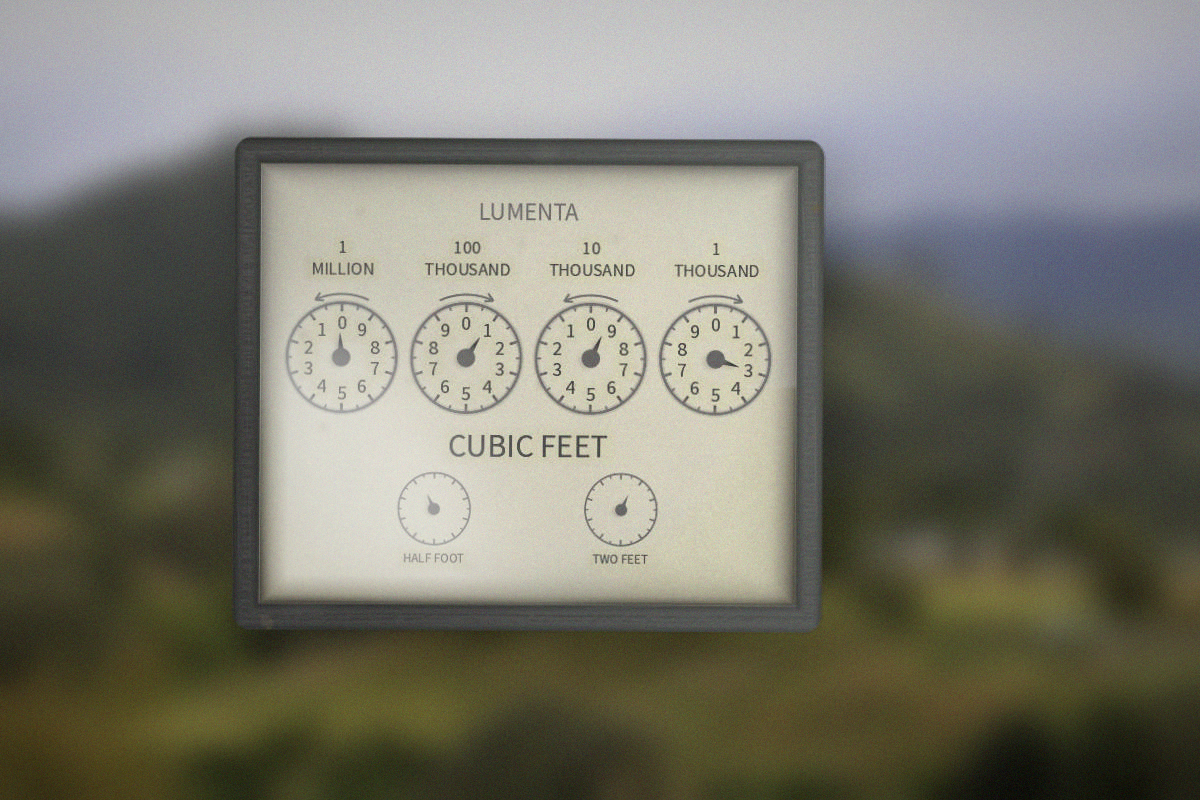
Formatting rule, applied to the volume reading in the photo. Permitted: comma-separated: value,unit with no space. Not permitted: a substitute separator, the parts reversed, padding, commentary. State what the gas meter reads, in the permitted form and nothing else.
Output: 9300,ft³
